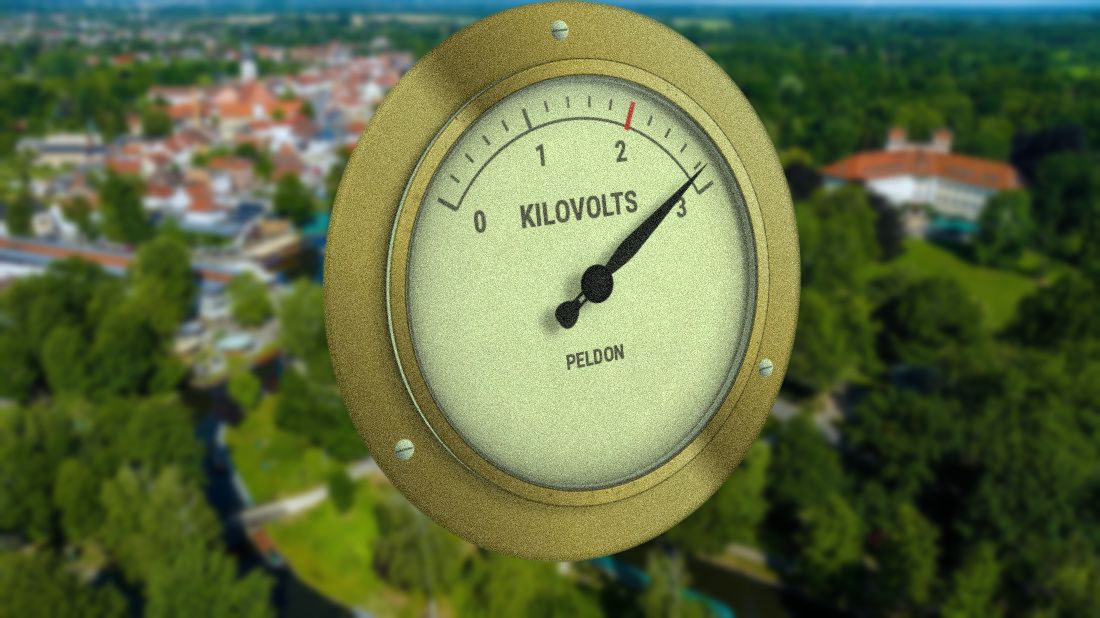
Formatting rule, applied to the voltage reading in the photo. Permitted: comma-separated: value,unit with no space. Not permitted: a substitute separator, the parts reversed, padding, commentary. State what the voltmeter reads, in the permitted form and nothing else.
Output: 2.8,kV
